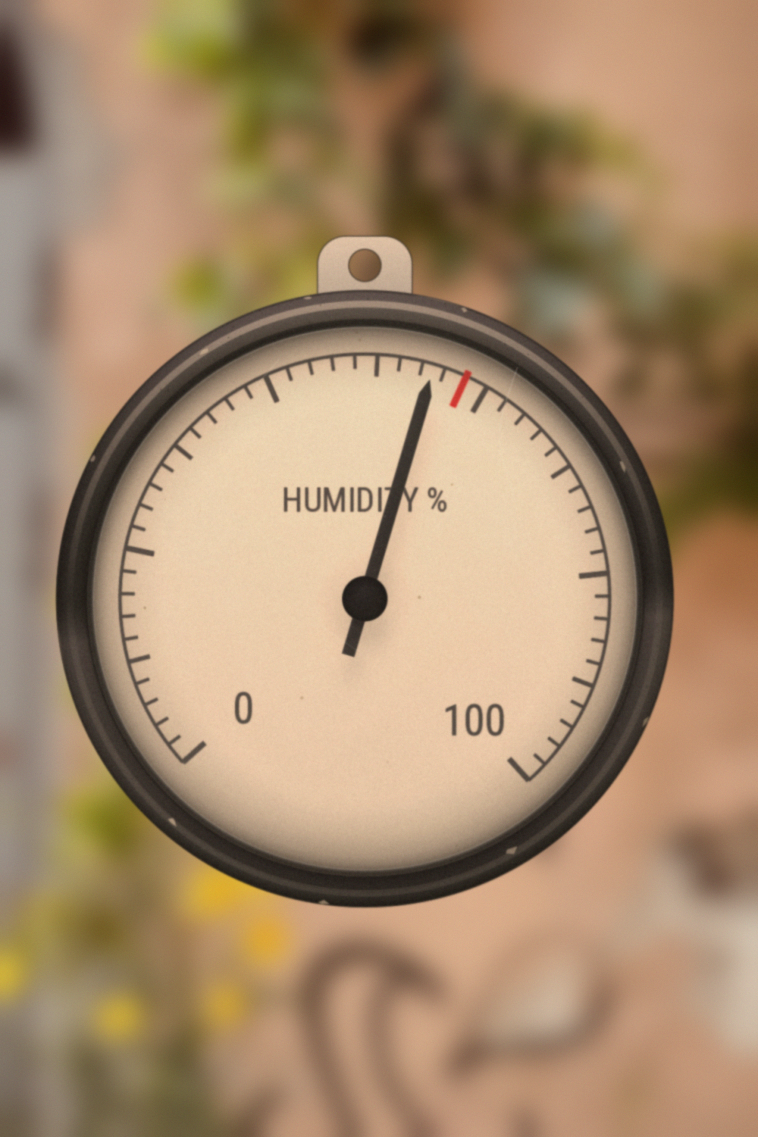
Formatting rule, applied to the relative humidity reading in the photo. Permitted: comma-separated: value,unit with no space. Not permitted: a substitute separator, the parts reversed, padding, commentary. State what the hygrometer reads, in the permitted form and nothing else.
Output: 55,%
